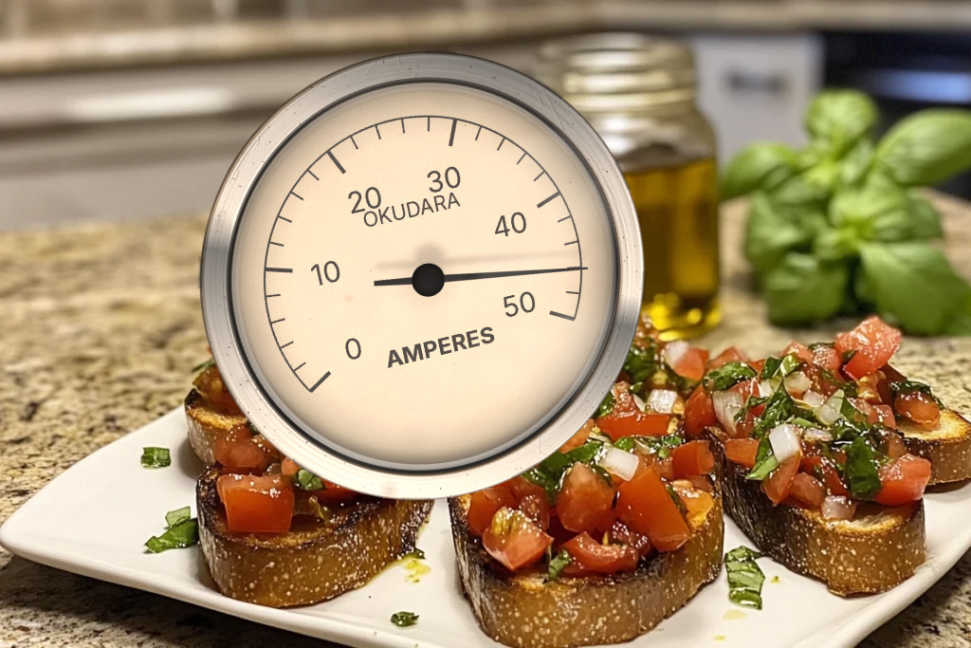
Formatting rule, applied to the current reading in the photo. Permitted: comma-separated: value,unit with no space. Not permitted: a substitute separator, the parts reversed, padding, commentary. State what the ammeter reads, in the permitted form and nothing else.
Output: 46,A
